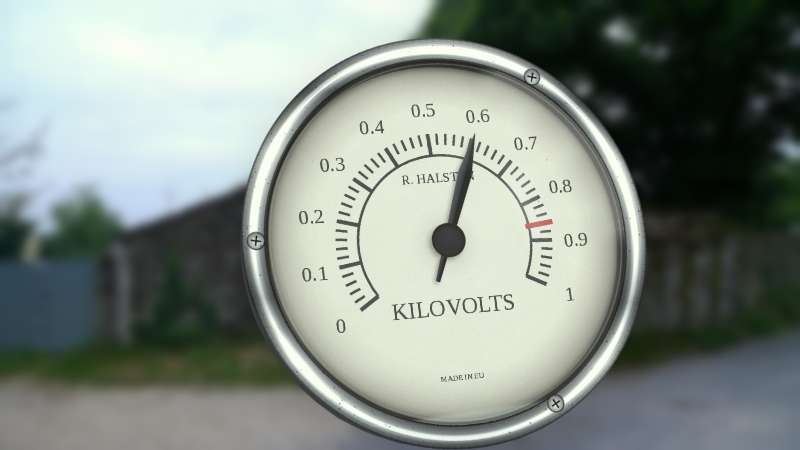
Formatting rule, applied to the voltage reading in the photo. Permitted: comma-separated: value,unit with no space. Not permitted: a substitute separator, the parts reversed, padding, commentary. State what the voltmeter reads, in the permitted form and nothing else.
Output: 0.6,kV
